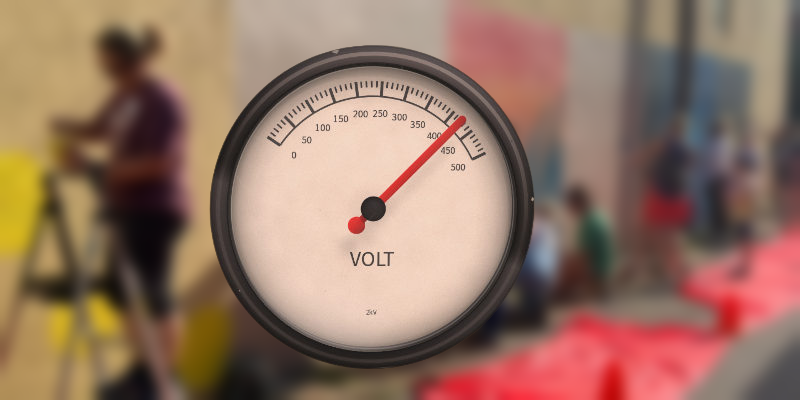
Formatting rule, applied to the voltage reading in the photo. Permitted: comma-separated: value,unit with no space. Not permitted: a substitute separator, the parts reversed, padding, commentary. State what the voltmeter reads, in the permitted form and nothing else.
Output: 420,V
